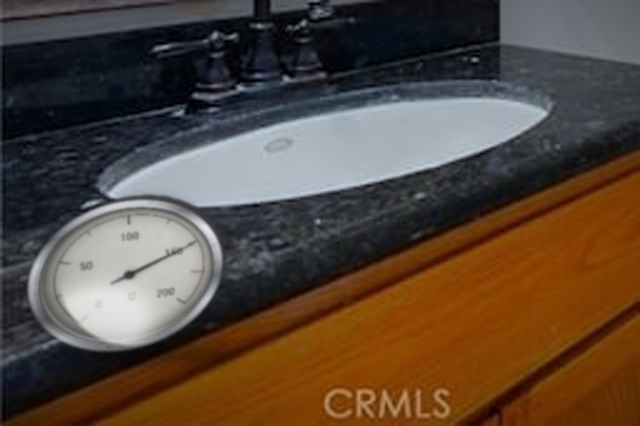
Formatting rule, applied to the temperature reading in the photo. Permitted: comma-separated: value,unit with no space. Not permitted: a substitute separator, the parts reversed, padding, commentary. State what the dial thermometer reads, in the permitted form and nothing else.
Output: 150,°C
